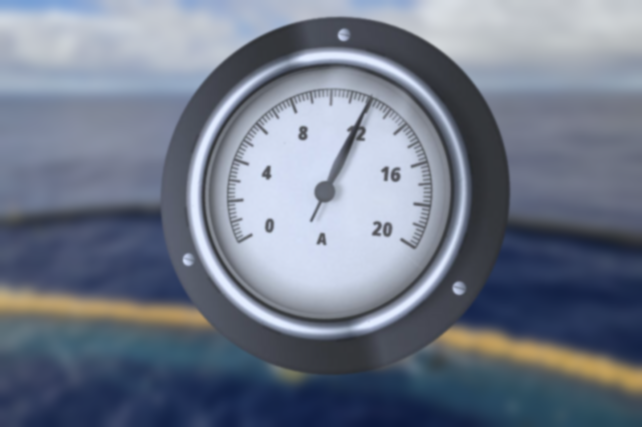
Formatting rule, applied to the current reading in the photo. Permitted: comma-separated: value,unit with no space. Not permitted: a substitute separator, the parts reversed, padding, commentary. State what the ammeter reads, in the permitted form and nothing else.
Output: 12,A
